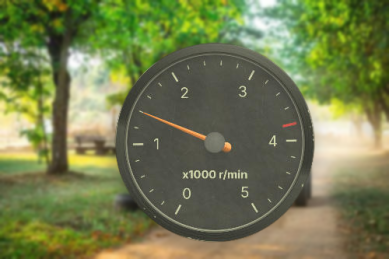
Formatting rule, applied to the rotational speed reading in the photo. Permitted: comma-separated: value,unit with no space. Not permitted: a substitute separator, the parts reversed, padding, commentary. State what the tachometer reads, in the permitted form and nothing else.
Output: 1400,rpm
